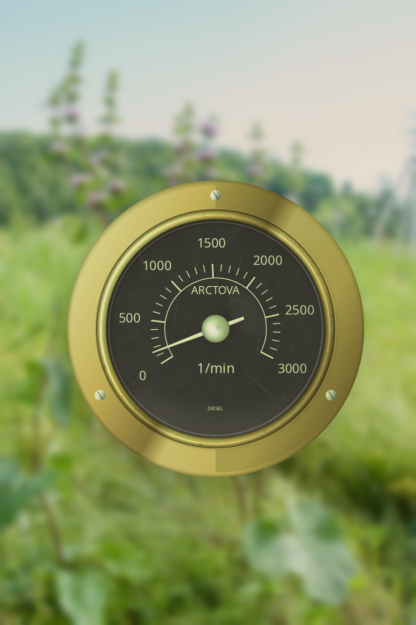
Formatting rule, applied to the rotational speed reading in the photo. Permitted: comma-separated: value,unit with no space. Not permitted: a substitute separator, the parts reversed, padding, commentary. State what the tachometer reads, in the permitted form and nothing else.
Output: 150,rpm
